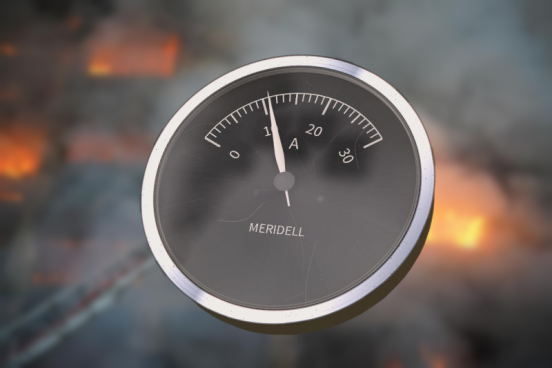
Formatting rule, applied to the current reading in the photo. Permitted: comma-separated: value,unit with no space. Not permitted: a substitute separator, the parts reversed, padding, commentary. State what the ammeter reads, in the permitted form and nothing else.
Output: 11,A
